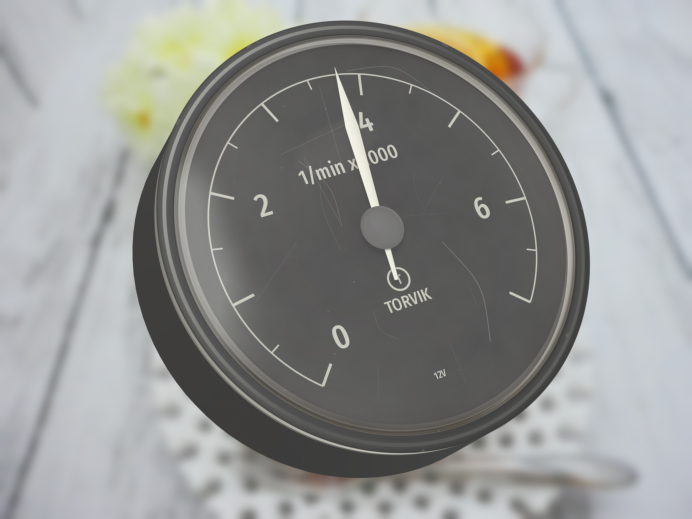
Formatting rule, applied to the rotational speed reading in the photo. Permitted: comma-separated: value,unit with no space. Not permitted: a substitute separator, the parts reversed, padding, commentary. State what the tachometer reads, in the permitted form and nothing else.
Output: 3750,rpm
